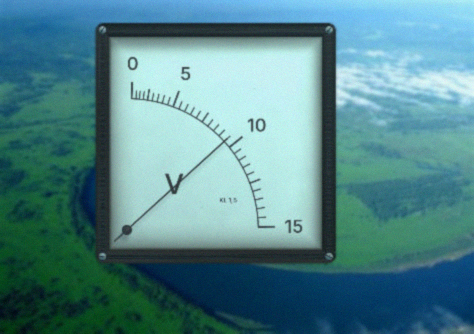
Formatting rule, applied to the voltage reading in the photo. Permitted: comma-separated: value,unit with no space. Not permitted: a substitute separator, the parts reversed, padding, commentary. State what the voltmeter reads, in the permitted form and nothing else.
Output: 9.5,V
